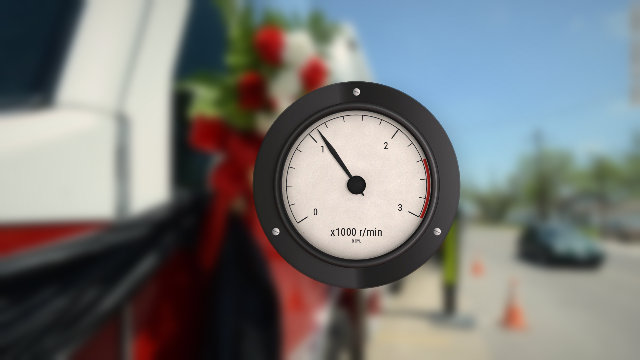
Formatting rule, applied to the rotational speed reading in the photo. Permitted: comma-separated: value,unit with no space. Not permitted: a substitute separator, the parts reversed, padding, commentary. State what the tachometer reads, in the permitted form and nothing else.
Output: 1100,rpm
